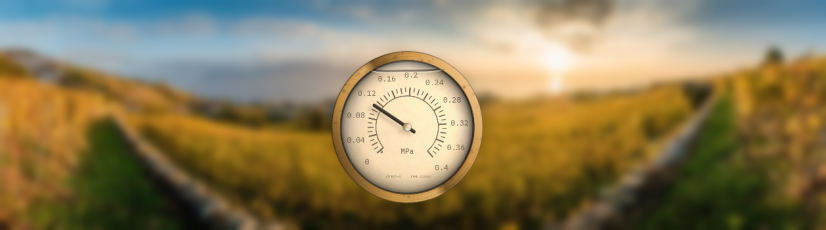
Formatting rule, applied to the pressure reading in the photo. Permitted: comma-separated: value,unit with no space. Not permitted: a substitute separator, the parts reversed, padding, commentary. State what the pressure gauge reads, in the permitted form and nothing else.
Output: 0.11,MPa
